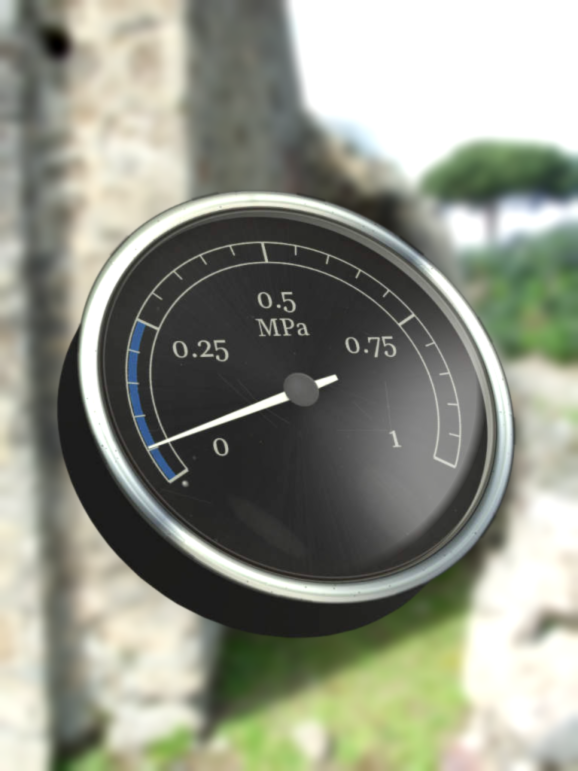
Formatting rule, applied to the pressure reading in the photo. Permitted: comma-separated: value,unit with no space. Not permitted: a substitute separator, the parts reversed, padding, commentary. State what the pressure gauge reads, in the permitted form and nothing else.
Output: 0.05,MPa
